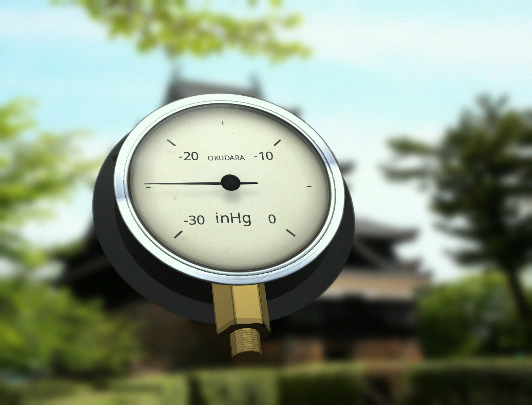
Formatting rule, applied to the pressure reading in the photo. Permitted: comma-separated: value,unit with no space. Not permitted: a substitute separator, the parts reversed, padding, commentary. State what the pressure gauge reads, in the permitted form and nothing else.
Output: -25,inHg
